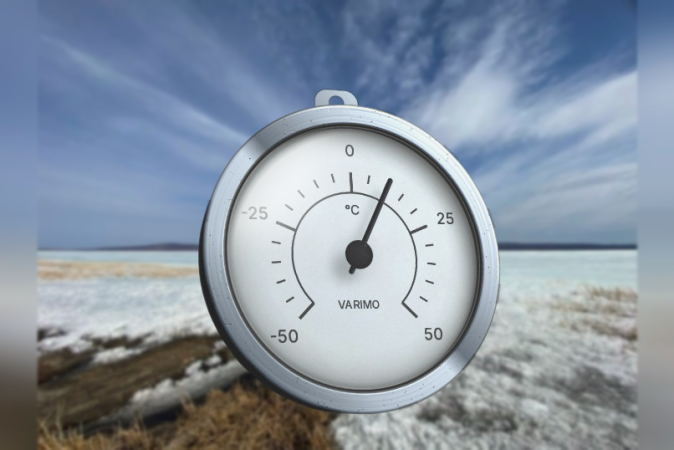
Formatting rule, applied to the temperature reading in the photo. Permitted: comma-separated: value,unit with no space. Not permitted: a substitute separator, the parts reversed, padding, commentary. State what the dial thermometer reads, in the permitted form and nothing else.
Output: 10,°C
